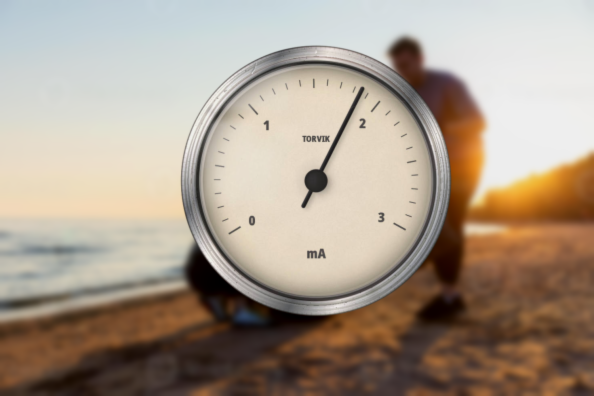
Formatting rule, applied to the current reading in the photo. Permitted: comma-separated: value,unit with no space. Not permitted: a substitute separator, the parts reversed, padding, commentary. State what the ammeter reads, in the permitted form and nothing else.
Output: 1.85,mA
